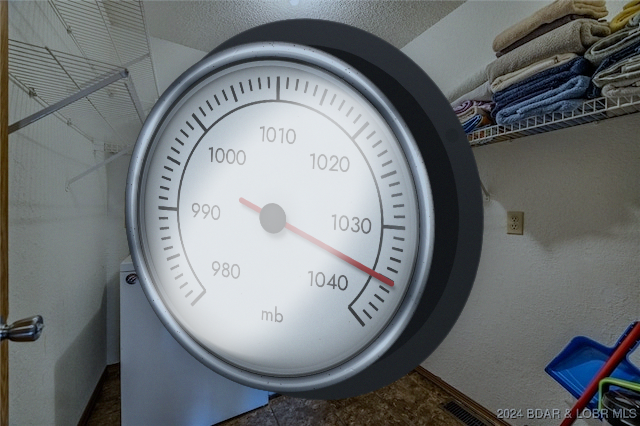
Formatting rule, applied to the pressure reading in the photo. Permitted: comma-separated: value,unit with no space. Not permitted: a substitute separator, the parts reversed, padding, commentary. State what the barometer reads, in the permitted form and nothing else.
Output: 1035,mbar
